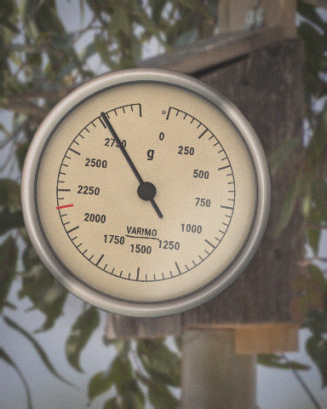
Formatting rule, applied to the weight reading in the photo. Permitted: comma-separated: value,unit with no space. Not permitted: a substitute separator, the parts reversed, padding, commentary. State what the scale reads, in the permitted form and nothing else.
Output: 2775,g
